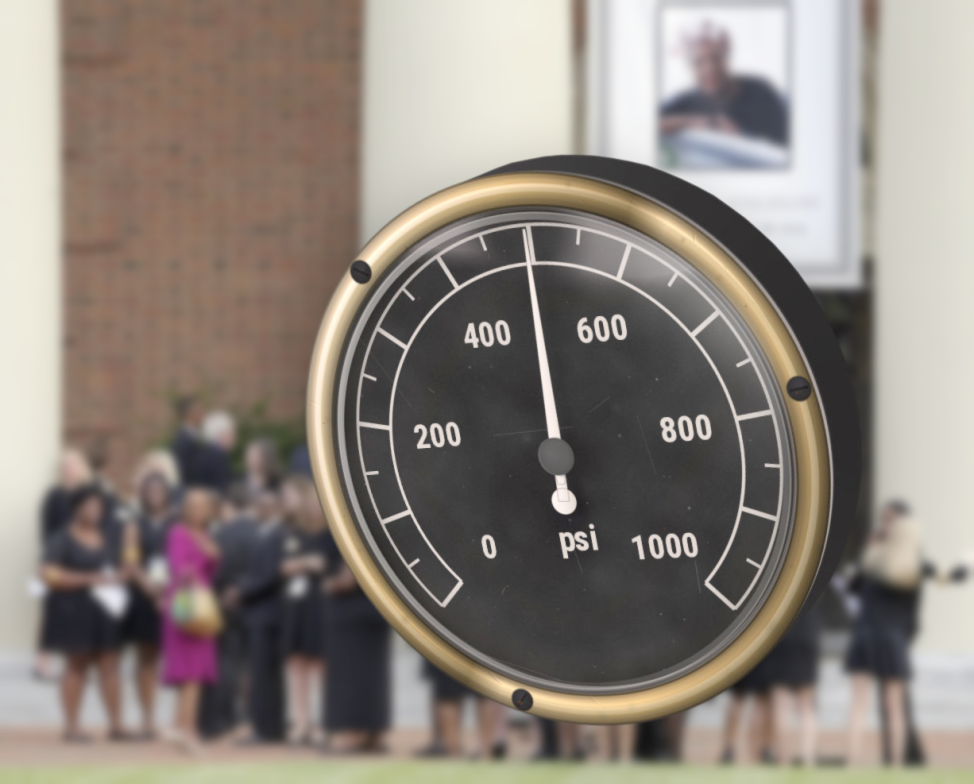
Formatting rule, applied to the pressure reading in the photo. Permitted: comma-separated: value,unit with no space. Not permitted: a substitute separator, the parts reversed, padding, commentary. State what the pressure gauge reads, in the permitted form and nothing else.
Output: 500,psi
